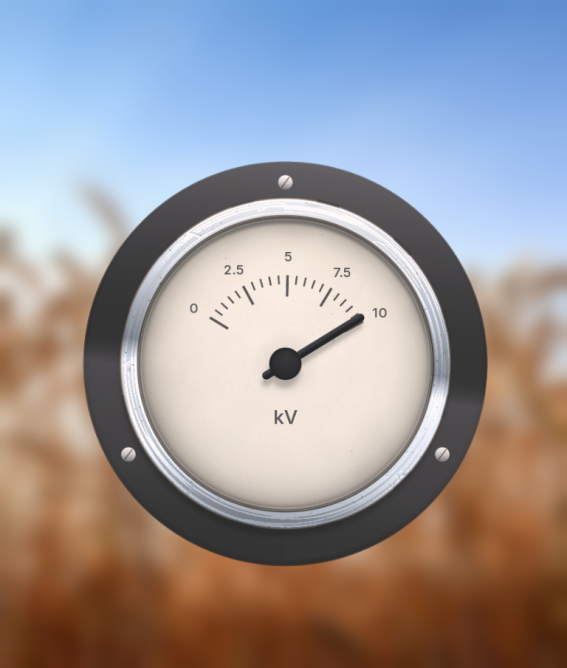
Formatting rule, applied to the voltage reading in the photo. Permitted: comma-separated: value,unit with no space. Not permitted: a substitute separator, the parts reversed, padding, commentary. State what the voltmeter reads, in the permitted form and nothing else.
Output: 9.75,kV
